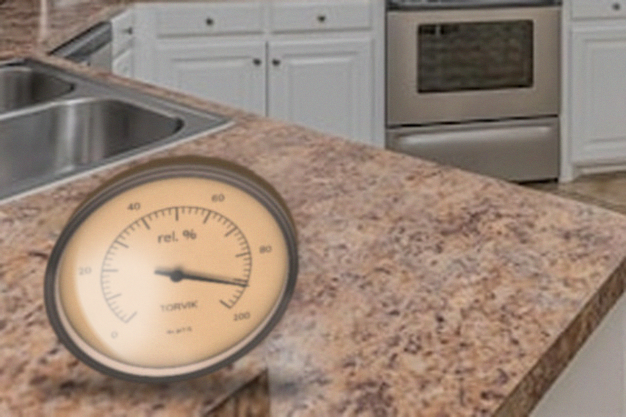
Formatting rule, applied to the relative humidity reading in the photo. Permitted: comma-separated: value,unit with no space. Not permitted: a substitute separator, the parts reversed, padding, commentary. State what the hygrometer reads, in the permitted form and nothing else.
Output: 90,%
